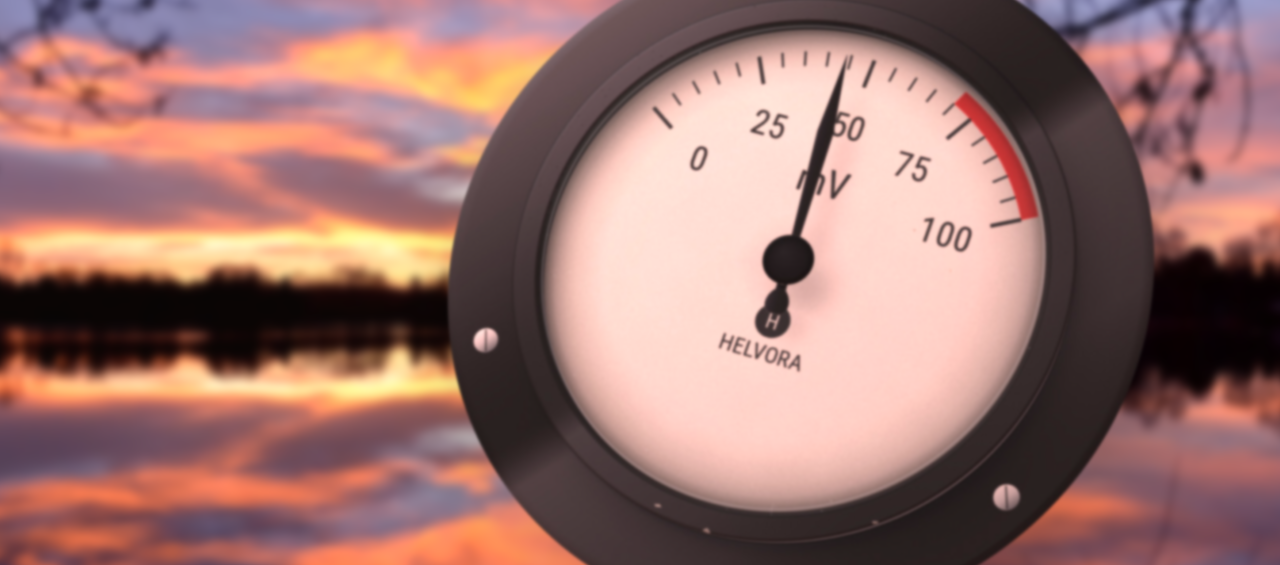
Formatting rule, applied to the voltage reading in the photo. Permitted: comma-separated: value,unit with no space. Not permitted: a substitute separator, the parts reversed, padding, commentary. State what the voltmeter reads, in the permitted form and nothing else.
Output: 45,mV
